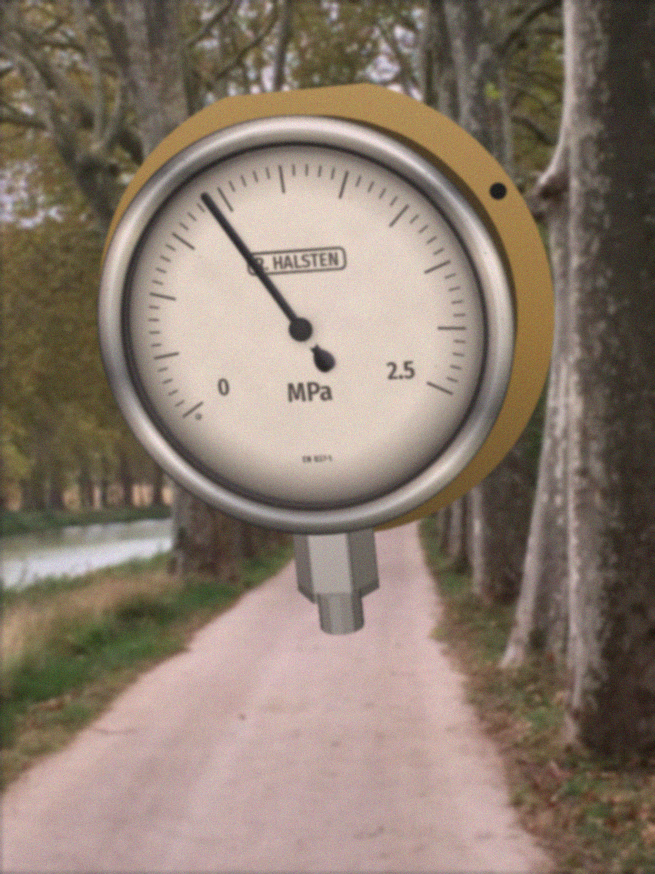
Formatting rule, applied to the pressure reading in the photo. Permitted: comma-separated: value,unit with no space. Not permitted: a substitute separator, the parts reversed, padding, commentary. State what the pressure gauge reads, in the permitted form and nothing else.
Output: 0.95,MPa
